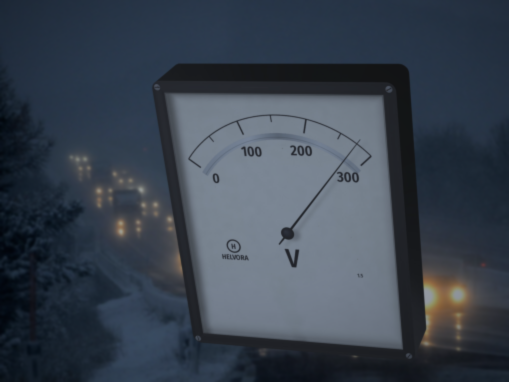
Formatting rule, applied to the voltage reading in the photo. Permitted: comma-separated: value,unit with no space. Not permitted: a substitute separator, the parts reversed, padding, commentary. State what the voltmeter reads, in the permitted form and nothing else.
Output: 275,V
